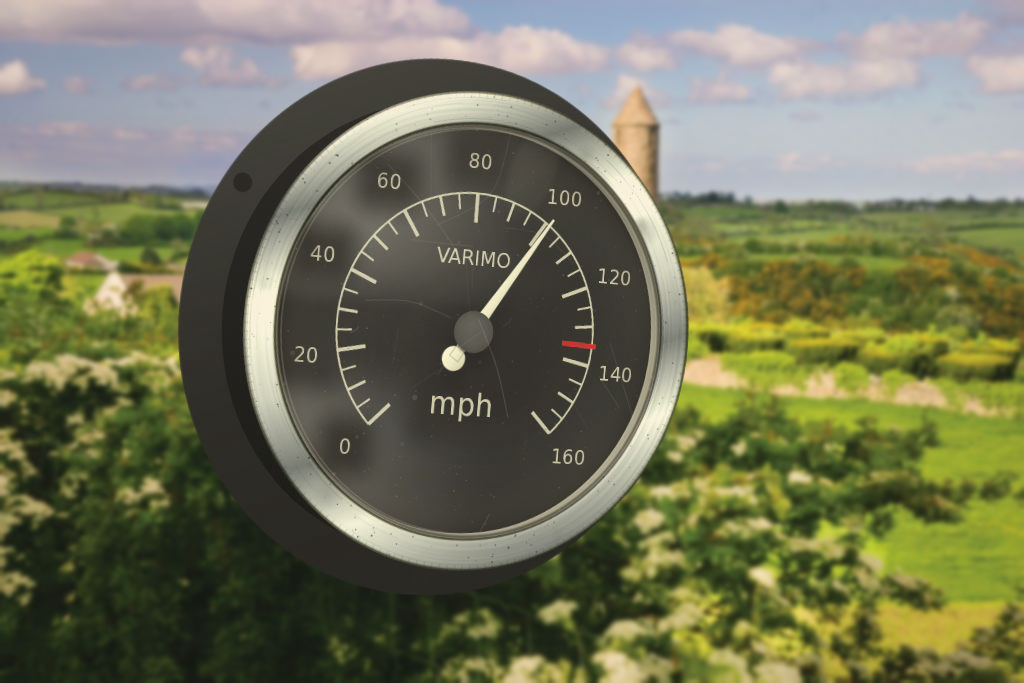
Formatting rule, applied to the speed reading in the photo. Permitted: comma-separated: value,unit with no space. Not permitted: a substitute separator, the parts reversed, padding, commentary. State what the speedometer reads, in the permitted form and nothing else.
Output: 100,mph
